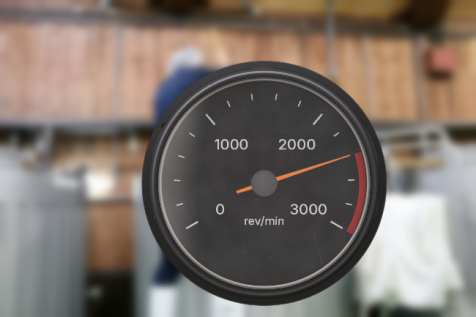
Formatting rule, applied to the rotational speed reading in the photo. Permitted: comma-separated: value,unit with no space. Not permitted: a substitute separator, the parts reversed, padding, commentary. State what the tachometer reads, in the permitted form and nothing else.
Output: 2400,rpm
